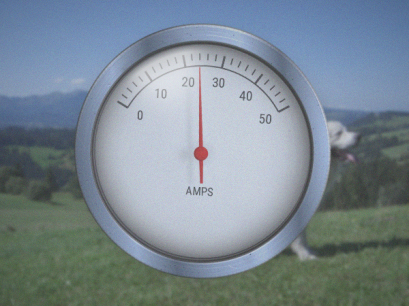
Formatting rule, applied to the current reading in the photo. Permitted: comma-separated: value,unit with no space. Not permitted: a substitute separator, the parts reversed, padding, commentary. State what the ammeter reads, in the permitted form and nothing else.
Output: 24,A
